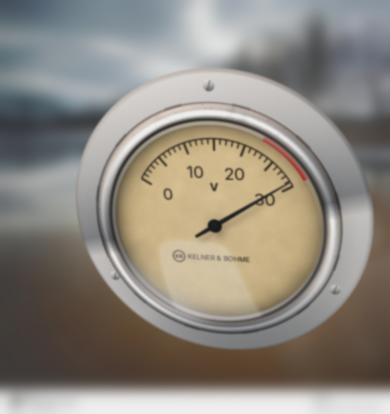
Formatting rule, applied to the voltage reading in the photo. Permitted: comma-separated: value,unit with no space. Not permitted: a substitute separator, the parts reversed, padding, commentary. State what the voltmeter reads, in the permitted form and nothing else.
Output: 29,V
